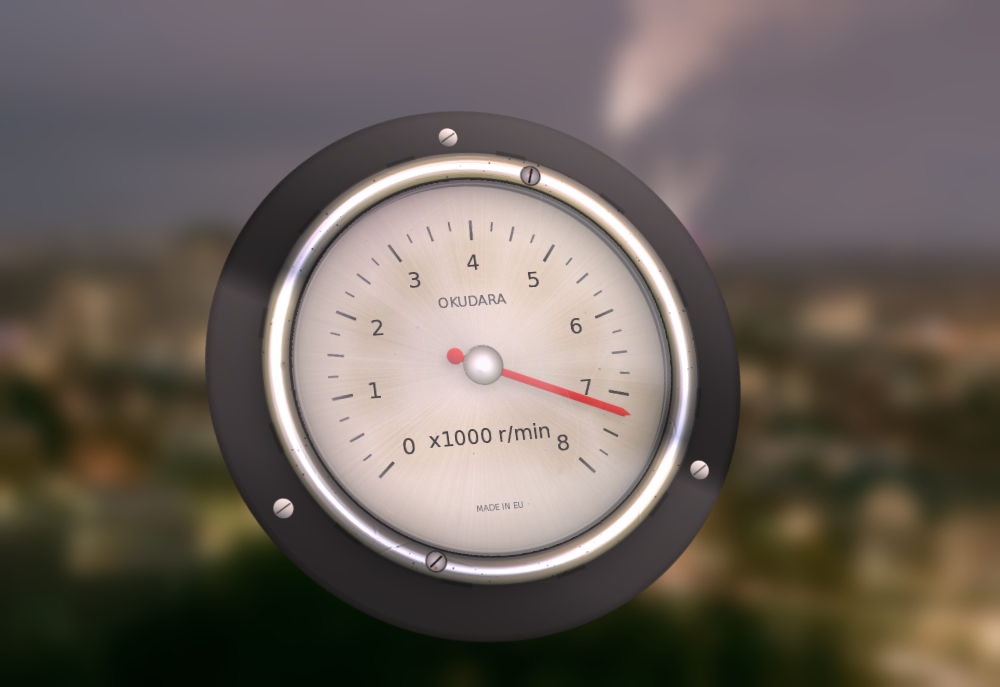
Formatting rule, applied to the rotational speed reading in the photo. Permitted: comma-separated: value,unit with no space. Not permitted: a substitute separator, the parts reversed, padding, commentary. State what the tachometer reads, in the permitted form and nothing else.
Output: 7250,rpm
